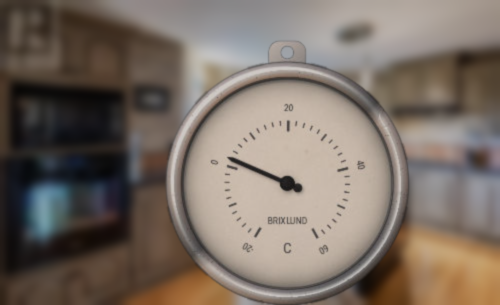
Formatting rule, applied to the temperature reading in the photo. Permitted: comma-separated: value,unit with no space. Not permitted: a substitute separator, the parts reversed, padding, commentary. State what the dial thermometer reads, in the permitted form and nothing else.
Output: 2,°C
